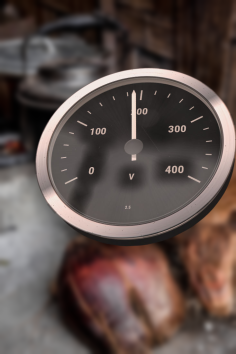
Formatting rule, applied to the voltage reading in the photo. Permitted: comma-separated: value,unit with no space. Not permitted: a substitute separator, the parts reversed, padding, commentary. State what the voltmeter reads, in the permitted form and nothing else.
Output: 190,V
